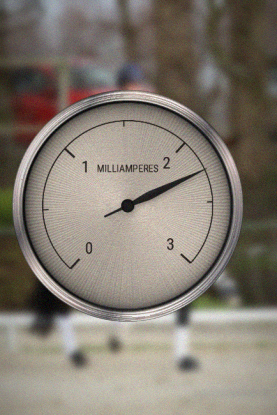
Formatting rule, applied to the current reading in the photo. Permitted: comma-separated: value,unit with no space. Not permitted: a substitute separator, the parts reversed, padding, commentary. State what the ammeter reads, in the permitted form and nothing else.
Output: 2.25,mA
